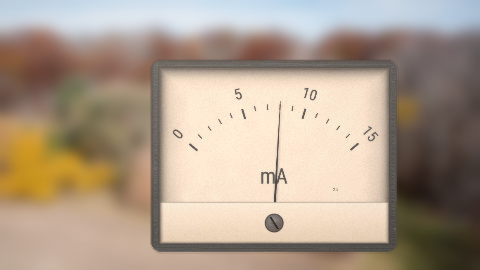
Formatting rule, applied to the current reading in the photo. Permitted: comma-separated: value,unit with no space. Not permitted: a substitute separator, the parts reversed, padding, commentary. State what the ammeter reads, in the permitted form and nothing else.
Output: 8,mA
